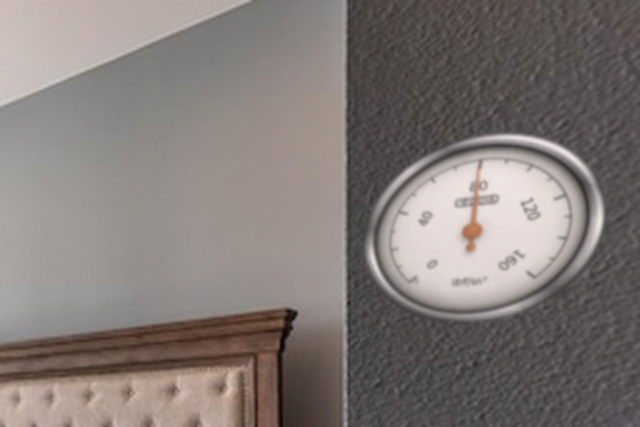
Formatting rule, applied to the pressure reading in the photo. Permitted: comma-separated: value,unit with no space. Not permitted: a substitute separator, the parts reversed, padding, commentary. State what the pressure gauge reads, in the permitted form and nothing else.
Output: 80,psi
